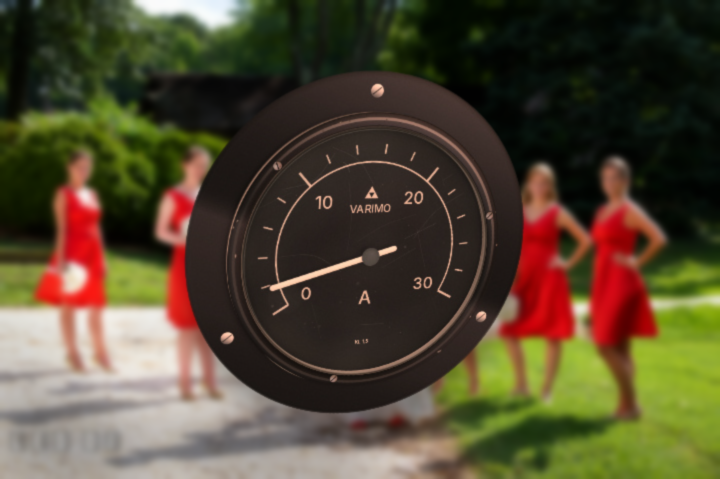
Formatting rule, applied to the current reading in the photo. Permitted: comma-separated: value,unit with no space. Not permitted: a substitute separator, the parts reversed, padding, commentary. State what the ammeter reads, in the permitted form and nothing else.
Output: 2,A
